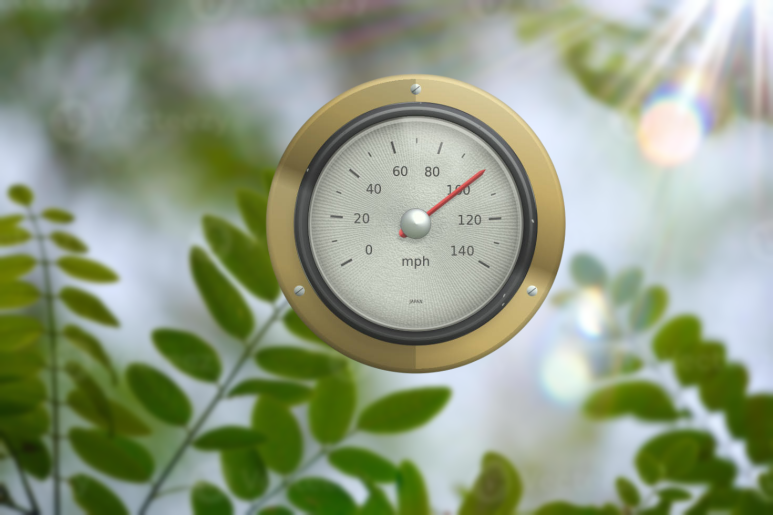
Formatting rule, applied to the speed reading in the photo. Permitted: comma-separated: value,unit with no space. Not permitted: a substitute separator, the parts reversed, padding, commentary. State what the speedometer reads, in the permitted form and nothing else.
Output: 100,mph
